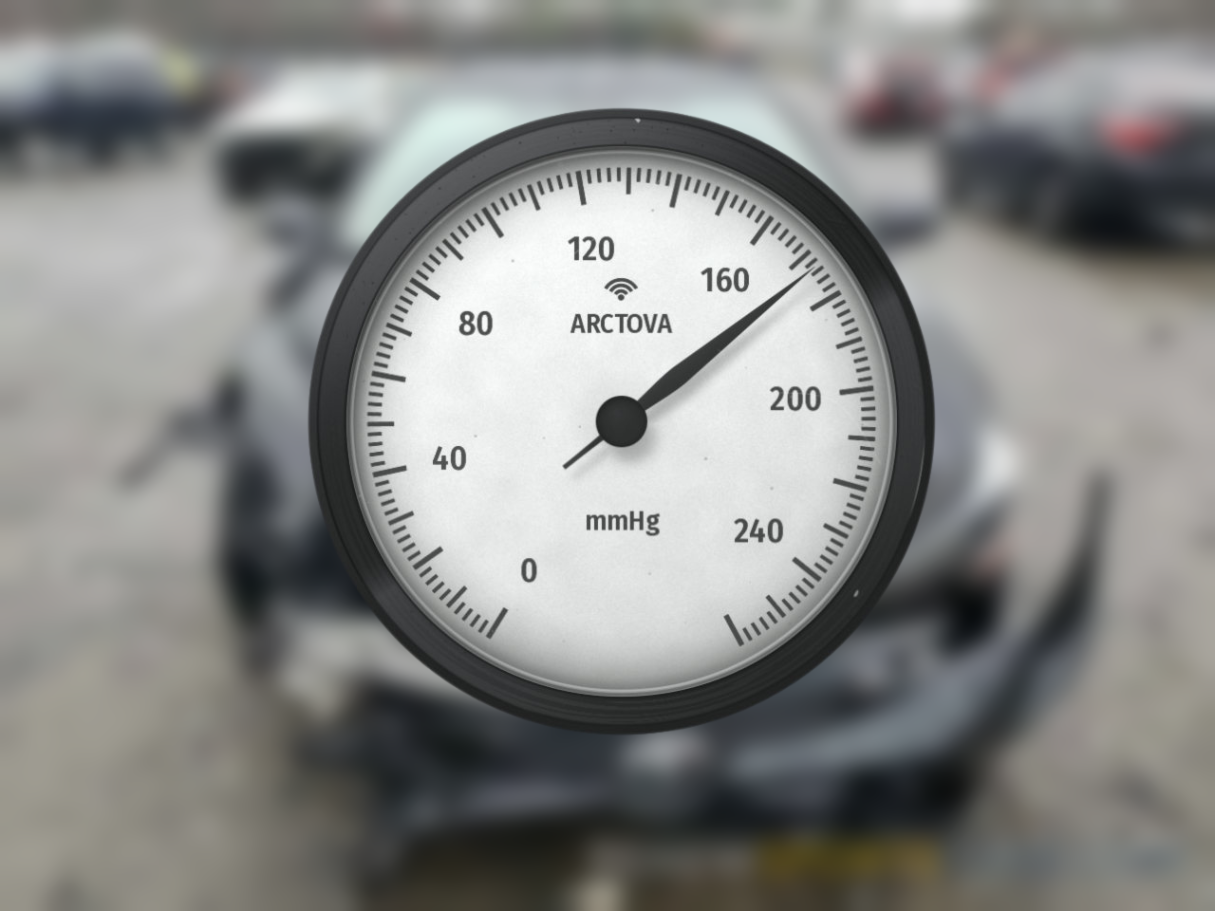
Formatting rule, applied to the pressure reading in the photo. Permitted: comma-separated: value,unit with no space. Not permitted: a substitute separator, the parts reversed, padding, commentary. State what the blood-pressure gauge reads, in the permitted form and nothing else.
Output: 173,mmHg
